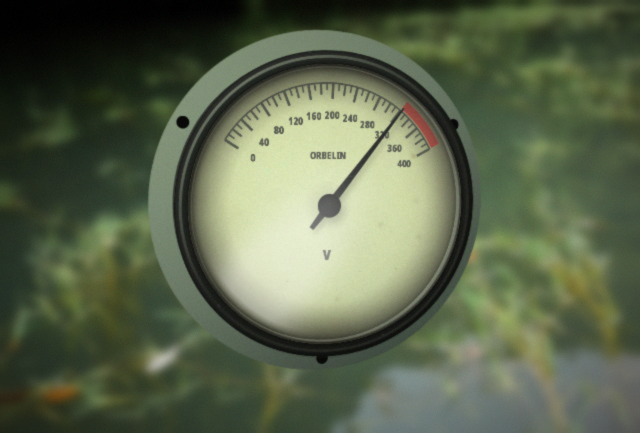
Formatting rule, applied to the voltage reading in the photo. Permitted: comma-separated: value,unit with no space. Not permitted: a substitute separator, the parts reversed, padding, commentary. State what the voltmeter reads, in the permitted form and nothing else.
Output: 320,V
